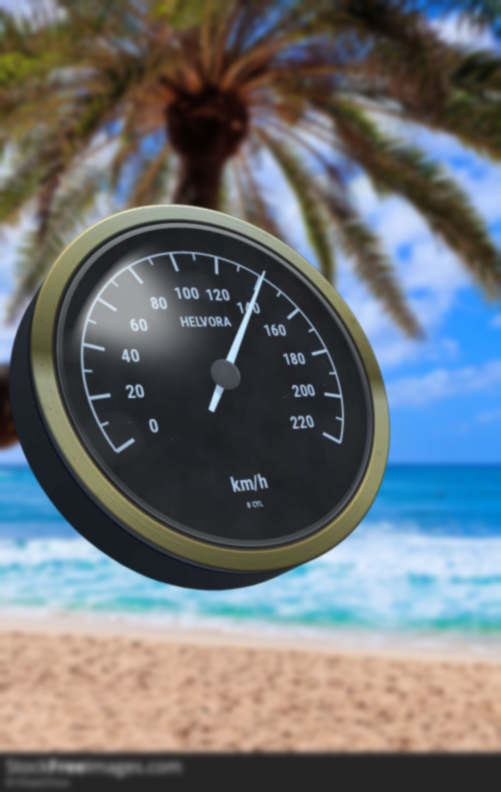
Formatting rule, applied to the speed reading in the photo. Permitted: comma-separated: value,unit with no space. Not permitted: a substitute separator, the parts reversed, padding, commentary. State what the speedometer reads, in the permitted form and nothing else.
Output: 140,km/h
